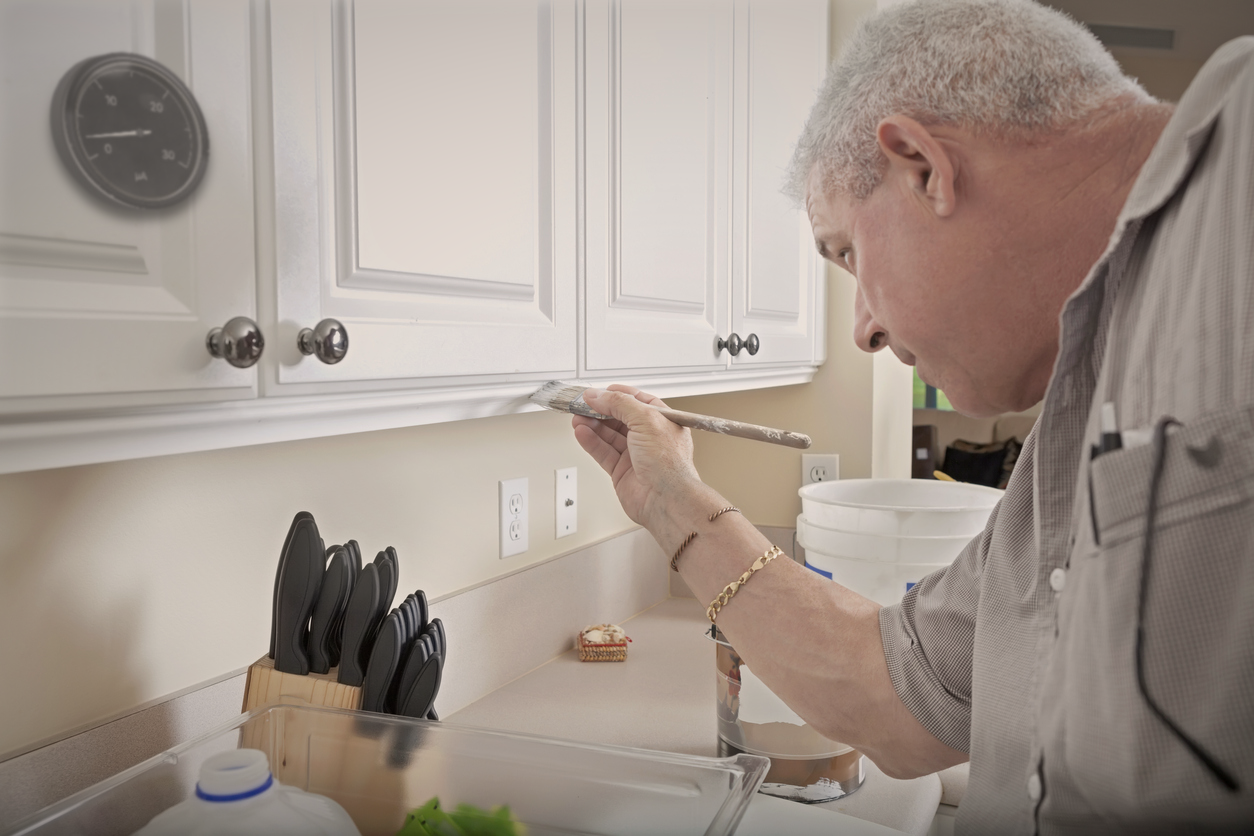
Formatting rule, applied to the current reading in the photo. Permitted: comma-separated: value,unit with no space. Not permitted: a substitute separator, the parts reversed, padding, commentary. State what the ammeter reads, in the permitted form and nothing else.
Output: 2.5,µA
